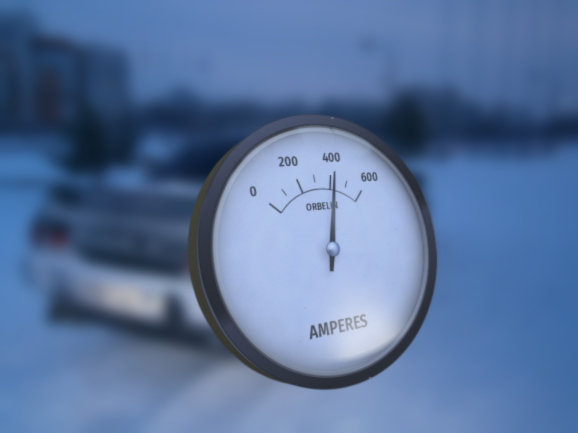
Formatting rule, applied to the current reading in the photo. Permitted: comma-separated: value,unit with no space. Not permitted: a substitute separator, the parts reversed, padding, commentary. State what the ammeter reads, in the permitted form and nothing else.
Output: 400,A
